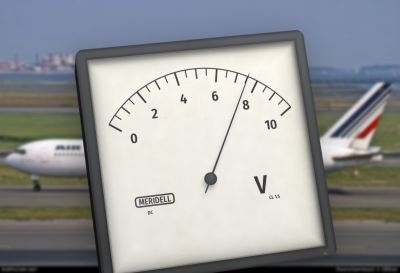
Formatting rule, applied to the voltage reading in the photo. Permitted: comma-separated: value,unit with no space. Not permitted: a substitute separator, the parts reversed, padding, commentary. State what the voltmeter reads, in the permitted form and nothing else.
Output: 7.5,V
